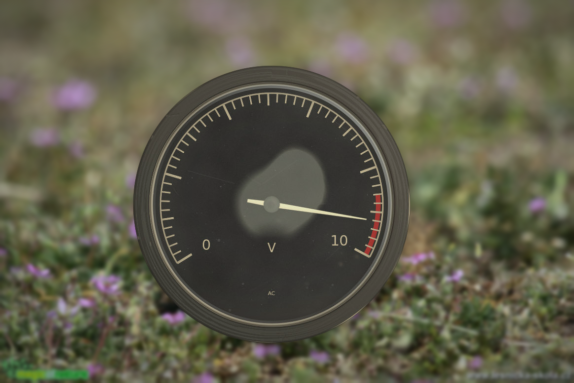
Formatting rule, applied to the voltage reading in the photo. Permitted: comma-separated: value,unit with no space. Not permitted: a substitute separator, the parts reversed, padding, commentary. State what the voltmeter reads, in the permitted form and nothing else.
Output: 9.2,V
